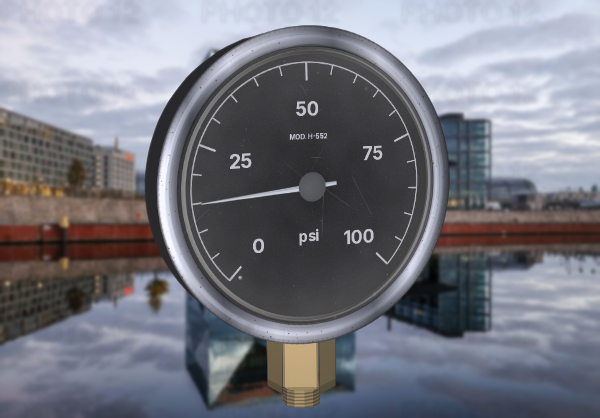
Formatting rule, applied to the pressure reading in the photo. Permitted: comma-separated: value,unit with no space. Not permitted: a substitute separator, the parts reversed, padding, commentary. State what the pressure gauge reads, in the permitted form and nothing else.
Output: 15,psi
